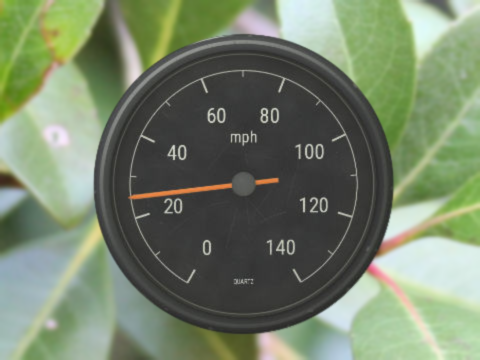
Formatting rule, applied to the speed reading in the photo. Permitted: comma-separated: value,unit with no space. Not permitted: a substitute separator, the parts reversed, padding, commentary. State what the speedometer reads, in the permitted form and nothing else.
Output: 25,mph
